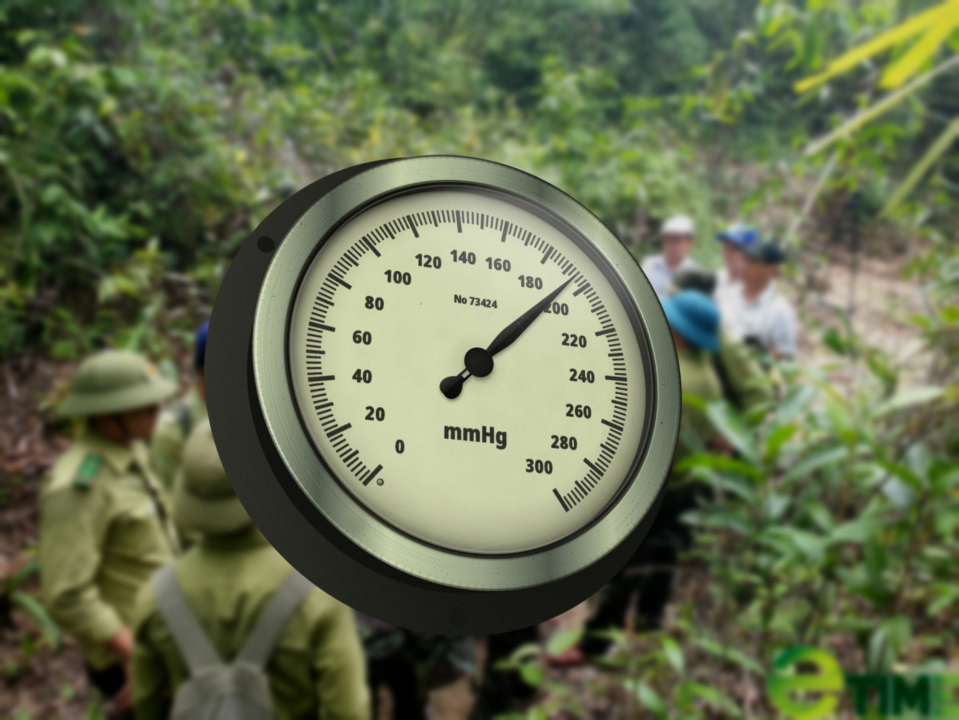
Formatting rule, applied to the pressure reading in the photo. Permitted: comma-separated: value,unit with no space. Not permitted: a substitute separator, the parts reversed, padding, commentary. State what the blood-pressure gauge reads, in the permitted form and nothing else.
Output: 194,mmHg
